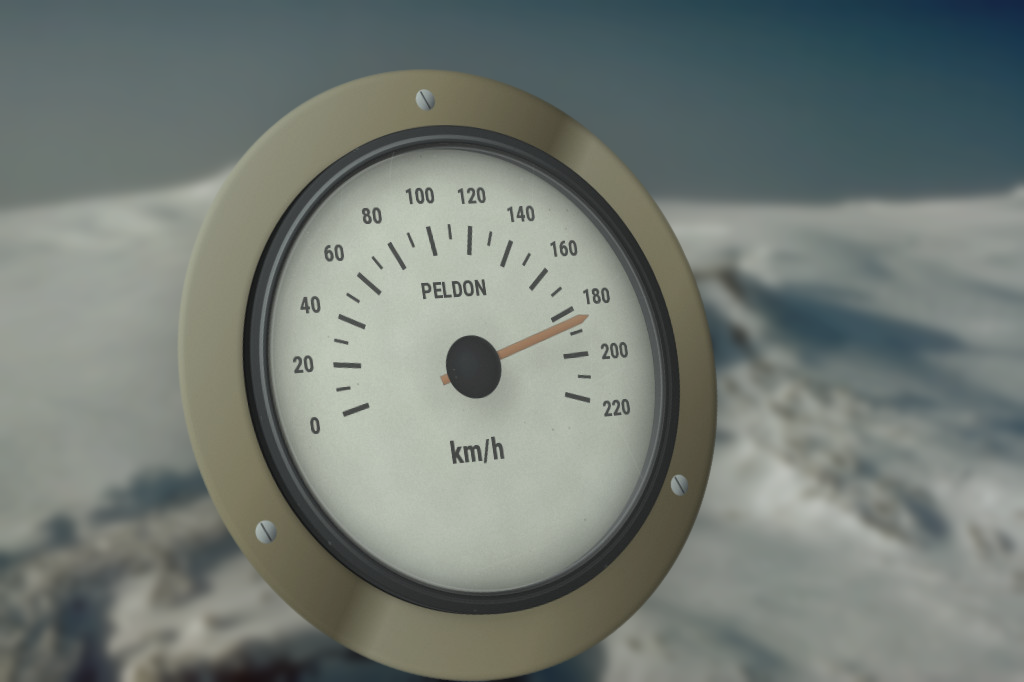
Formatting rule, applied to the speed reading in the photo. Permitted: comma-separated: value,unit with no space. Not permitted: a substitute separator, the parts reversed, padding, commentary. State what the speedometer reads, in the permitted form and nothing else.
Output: 185,km/h
